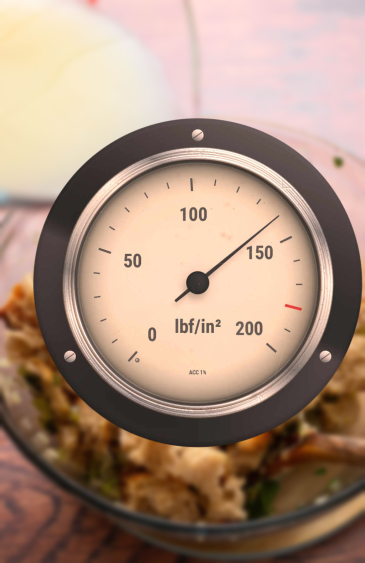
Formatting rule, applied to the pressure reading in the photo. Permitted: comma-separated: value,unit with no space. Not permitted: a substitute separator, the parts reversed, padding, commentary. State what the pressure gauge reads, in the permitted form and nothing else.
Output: 140,psi
